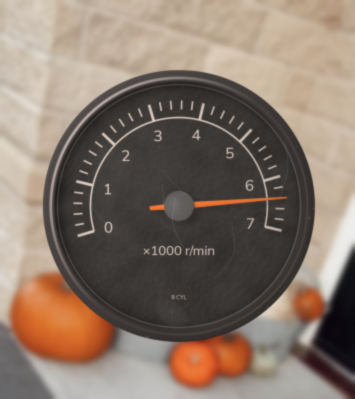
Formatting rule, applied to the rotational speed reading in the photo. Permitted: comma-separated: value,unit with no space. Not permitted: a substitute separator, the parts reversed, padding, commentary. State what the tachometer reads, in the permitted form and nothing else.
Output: 6400,rpm
